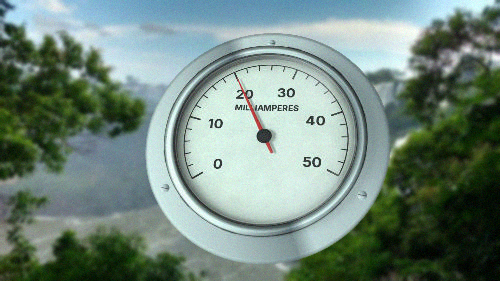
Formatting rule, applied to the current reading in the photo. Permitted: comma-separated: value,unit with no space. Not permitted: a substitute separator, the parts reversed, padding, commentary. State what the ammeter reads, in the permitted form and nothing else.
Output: 20,mA
